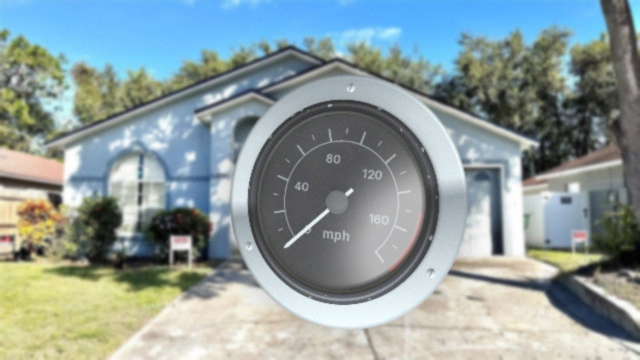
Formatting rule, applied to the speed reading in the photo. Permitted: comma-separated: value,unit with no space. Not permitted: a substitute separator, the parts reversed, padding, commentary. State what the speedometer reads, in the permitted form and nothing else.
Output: 0,mph
